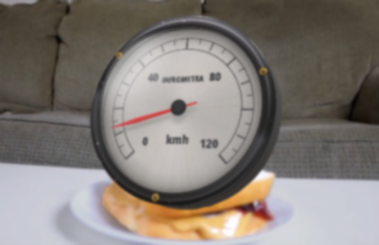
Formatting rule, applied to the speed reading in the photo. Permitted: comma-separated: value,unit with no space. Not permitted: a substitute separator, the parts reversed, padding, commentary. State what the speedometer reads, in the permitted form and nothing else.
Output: 12.5,km/h
